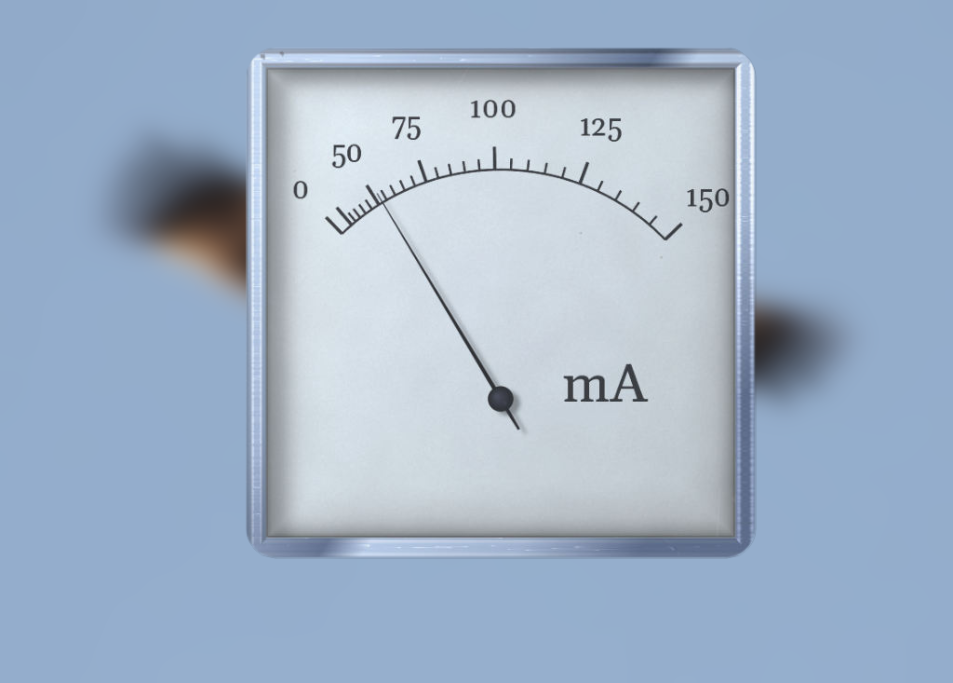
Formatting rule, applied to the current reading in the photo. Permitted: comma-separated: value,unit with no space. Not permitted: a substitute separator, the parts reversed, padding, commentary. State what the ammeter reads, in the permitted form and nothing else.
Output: 52.5,mA
